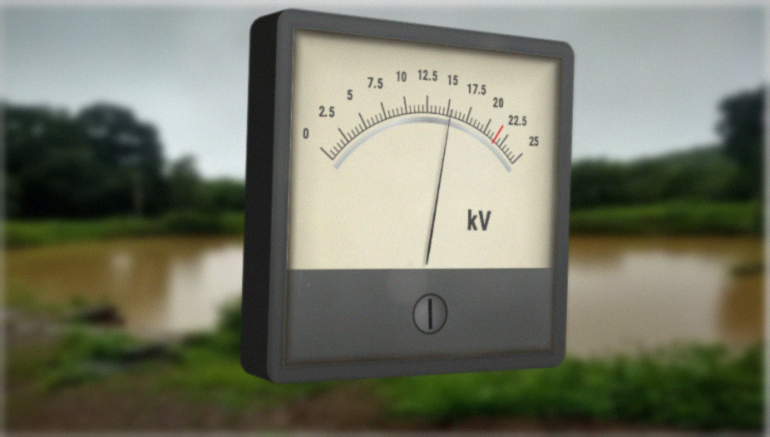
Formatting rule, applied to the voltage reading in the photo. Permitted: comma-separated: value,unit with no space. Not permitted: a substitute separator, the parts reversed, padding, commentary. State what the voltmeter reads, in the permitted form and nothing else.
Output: 15,kV
